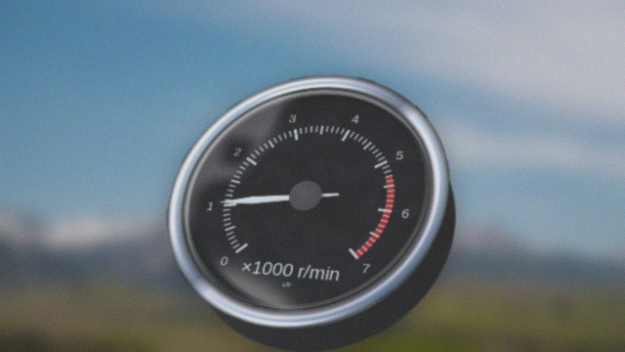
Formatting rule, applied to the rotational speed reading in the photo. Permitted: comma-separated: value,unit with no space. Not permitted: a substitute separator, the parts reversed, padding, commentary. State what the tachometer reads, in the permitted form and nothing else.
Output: 1000,rpm
